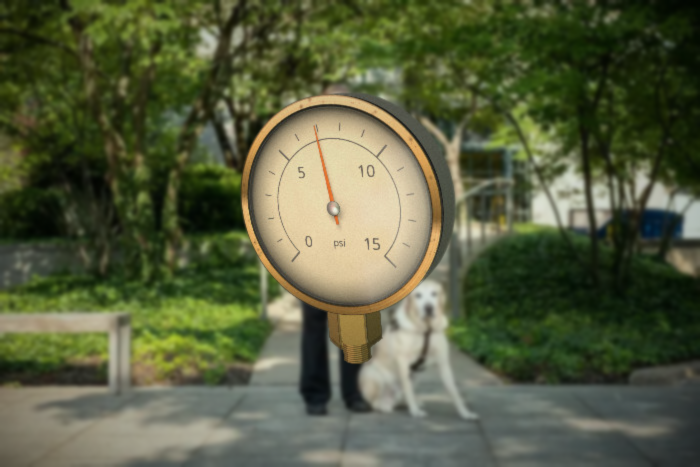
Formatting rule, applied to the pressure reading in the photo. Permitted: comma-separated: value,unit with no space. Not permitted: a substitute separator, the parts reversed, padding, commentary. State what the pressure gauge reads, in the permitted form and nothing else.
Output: 7,psi
